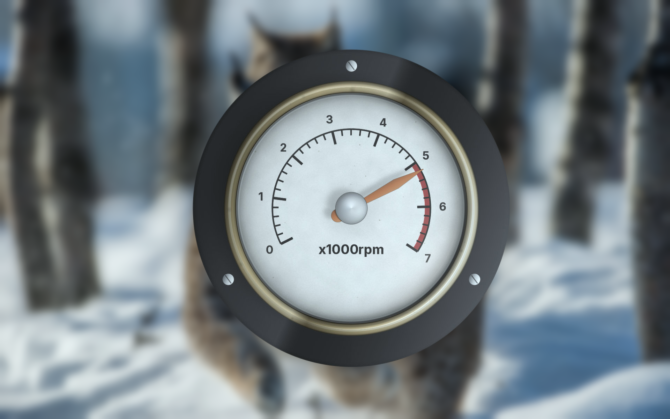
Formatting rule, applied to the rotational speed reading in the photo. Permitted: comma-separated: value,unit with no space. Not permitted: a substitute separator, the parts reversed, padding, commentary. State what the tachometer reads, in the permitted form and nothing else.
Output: 5200,rpm
